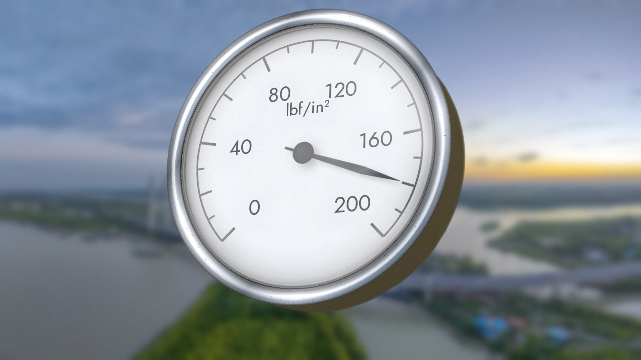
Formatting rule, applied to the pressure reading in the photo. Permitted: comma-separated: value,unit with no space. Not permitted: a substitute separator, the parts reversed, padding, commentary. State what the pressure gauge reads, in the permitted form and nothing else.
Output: 180,psi
